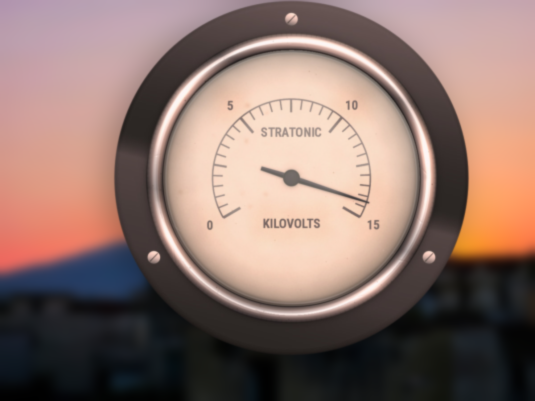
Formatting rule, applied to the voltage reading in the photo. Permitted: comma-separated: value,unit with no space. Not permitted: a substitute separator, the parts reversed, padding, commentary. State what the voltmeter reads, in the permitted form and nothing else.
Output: 14.25,kV
